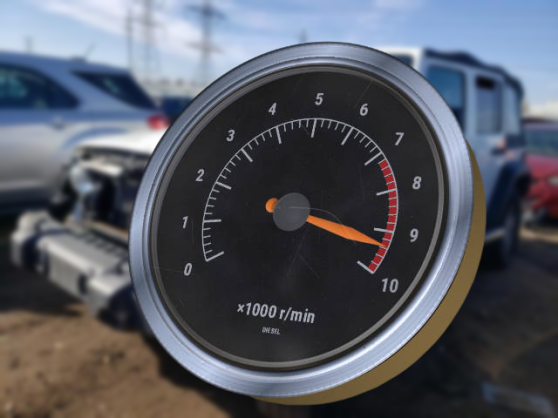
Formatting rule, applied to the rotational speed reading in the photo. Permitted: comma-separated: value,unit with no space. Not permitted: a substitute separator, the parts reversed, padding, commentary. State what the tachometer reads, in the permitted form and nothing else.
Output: 9400,rpm
